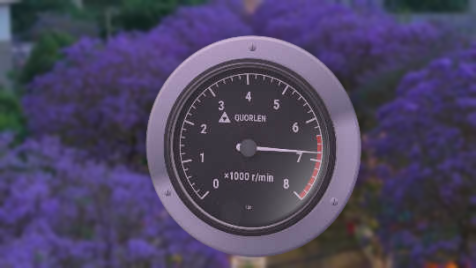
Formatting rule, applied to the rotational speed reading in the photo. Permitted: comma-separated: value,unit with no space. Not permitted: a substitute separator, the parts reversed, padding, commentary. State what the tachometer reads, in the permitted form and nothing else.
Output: 6800,rpm
